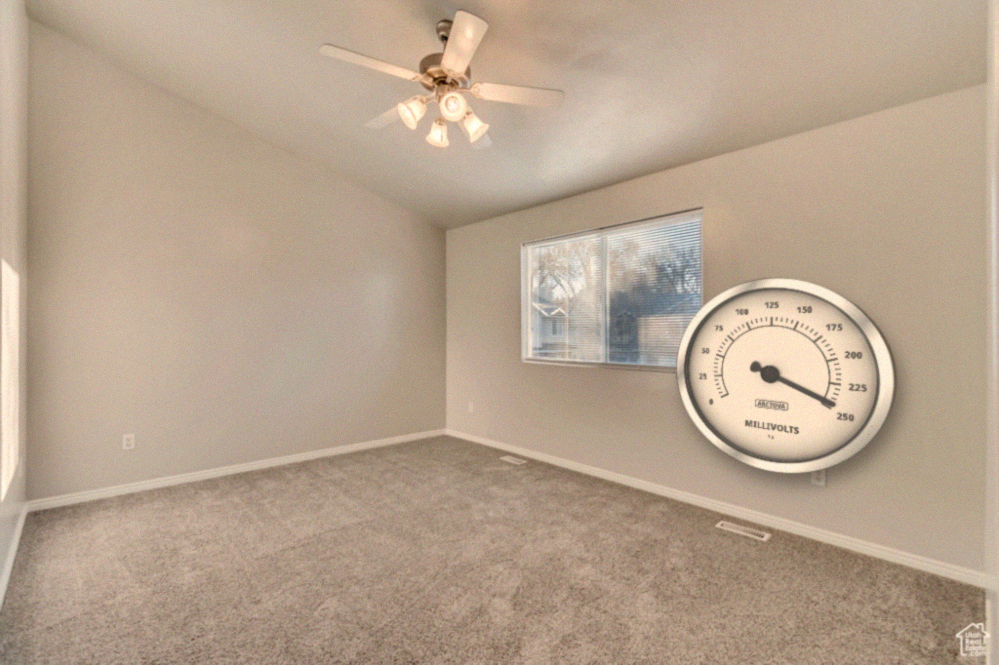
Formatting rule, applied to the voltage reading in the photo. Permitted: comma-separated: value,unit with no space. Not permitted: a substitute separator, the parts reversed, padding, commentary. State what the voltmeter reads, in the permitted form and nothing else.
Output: 245,mV
